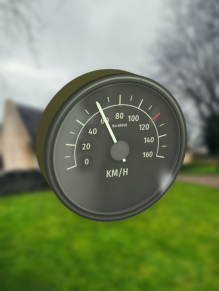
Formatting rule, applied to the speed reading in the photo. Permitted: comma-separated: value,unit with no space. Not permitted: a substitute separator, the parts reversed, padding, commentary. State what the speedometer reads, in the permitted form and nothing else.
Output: 60,km/h
